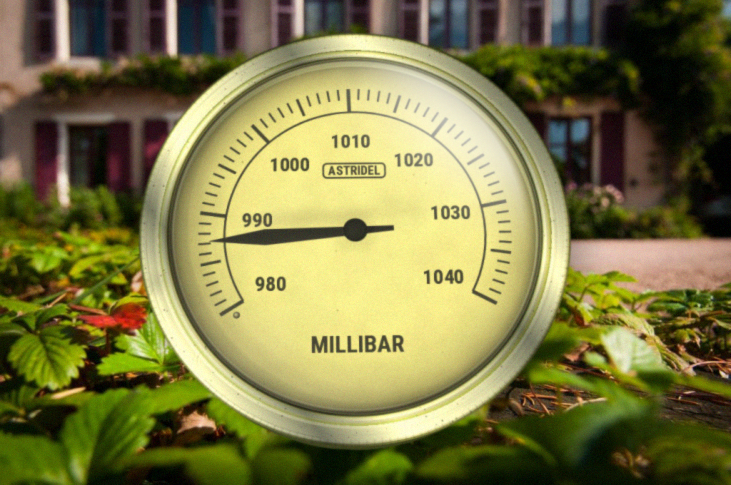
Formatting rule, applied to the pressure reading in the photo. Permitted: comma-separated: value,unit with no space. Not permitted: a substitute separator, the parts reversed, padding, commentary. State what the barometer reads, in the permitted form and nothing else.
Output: 987,mbar
